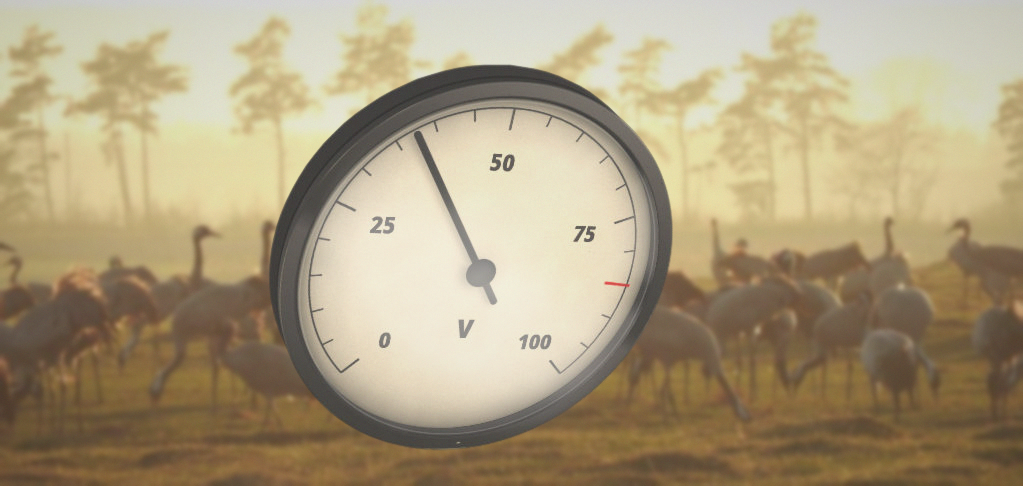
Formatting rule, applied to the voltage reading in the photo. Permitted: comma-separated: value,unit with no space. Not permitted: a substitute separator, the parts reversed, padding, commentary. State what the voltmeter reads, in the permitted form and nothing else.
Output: 37.5,V
